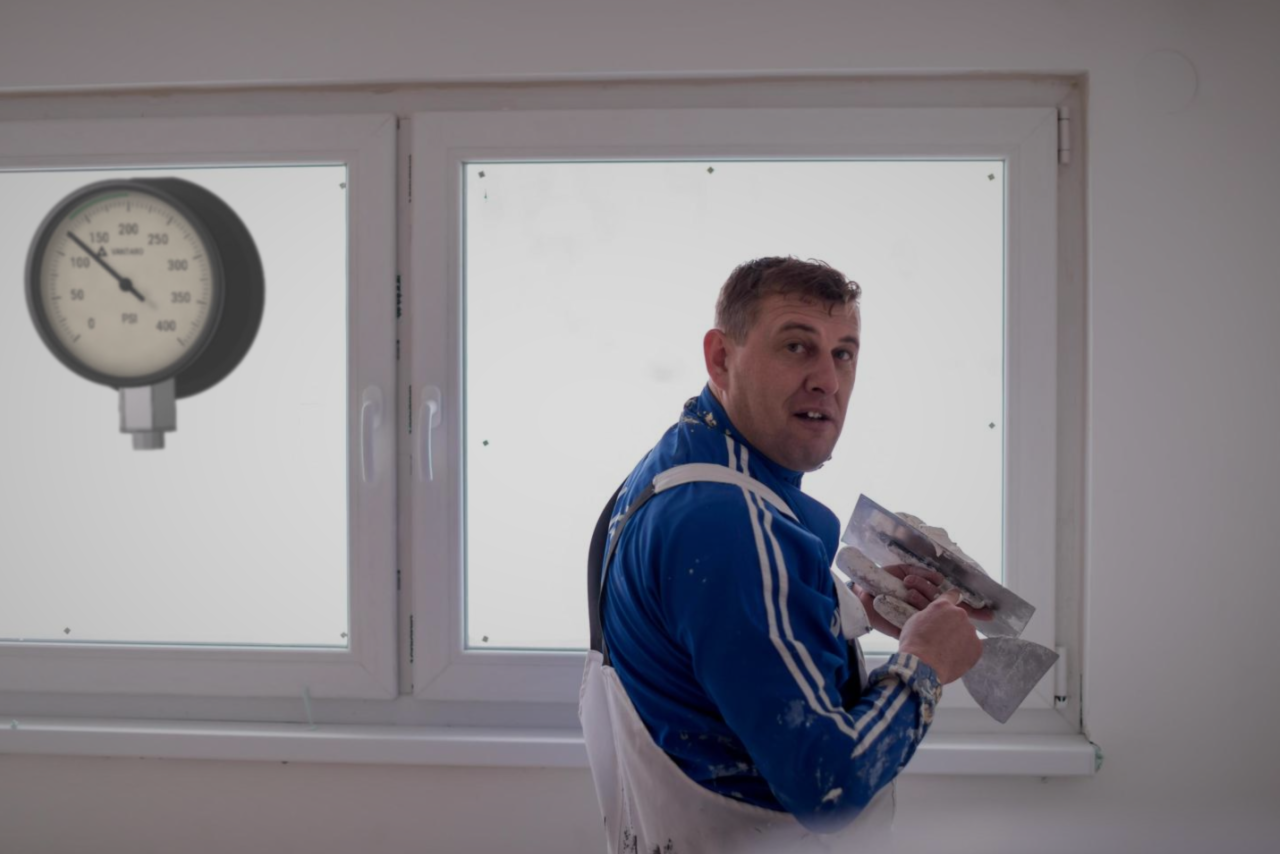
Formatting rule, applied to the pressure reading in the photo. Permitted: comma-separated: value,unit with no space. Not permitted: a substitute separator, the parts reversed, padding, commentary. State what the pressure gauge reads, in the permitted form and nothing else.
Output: 125,psi
